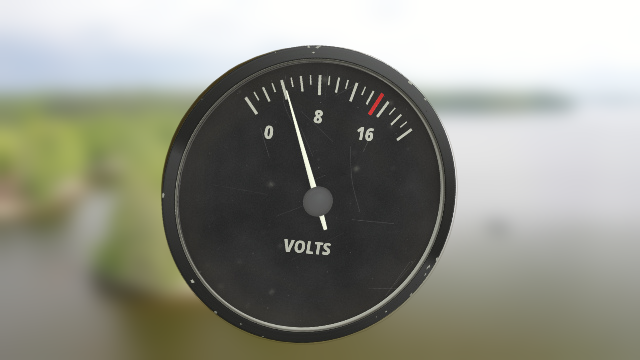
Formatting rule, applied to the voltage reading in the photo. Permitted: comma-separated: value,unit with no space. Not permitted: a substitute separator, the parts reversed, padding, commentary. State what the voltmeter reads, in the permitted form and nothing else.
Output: 4,V
